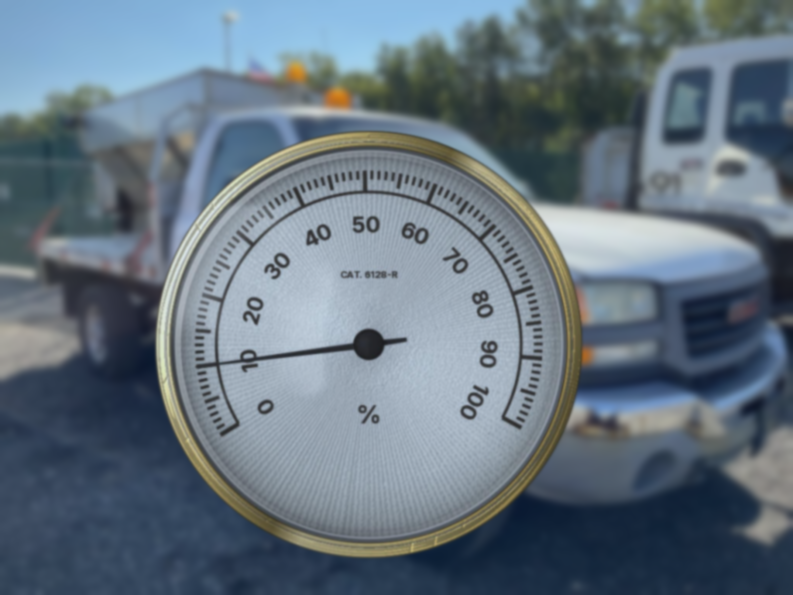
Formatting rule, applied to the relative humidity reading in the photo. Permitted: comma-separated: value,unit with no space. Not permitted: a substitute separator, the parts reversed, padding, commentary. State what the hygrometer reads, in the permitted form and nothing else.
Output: 10,%
